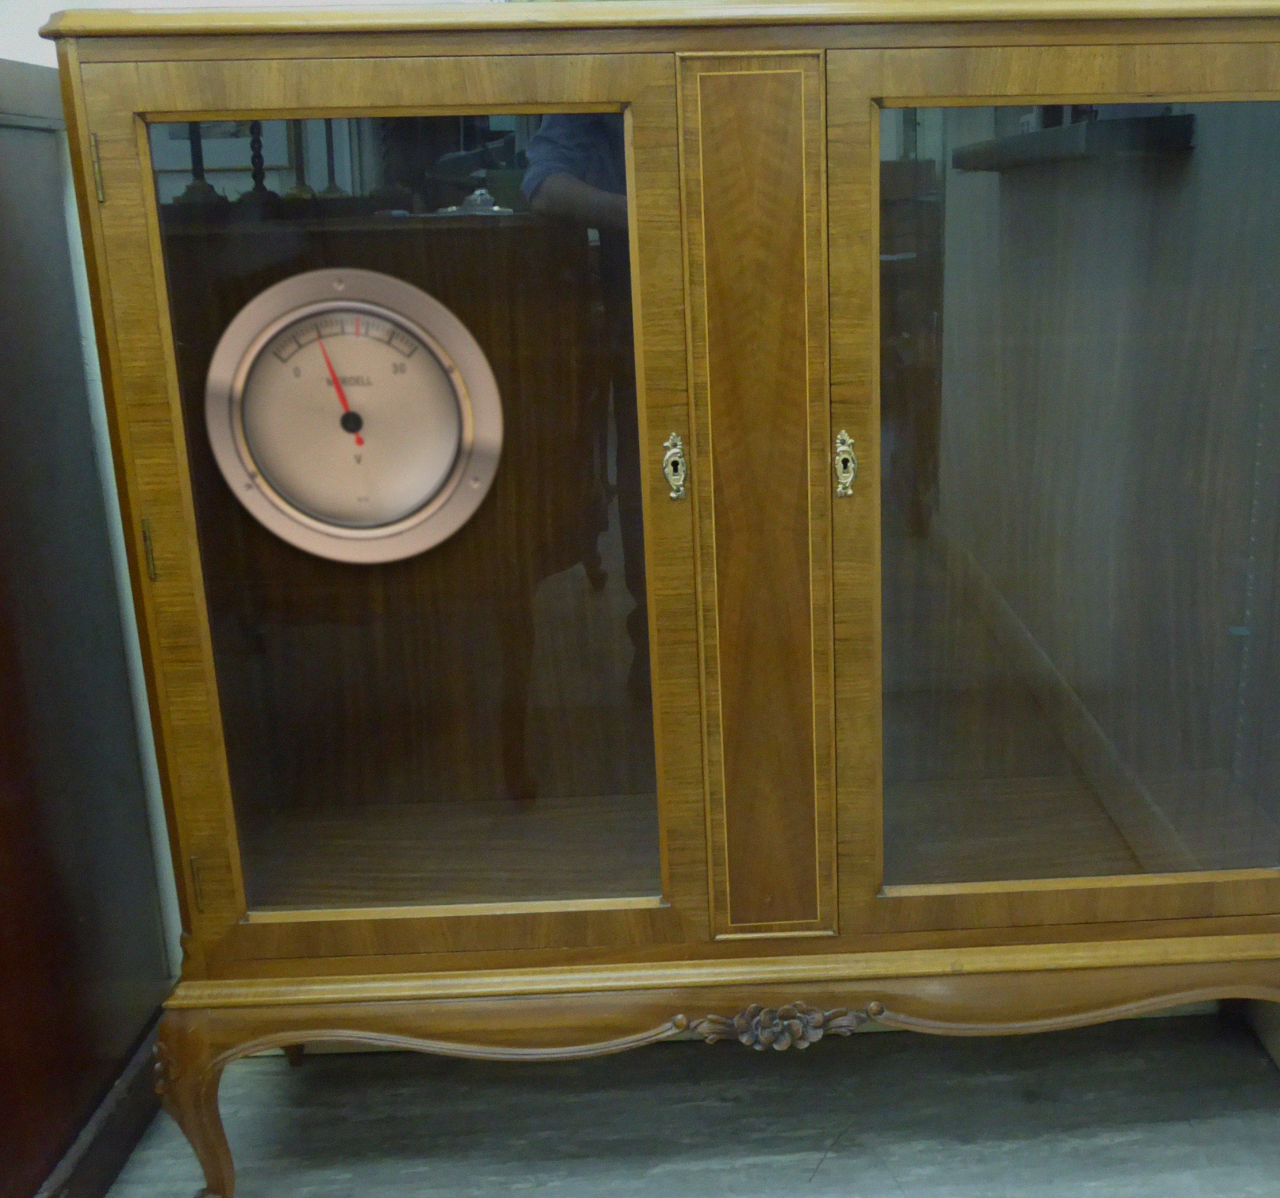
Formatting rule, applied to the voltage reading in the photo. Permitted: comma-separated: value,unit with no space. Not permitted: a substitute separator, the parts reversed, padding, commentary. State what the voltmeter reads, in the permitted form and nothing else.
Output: 10,V
